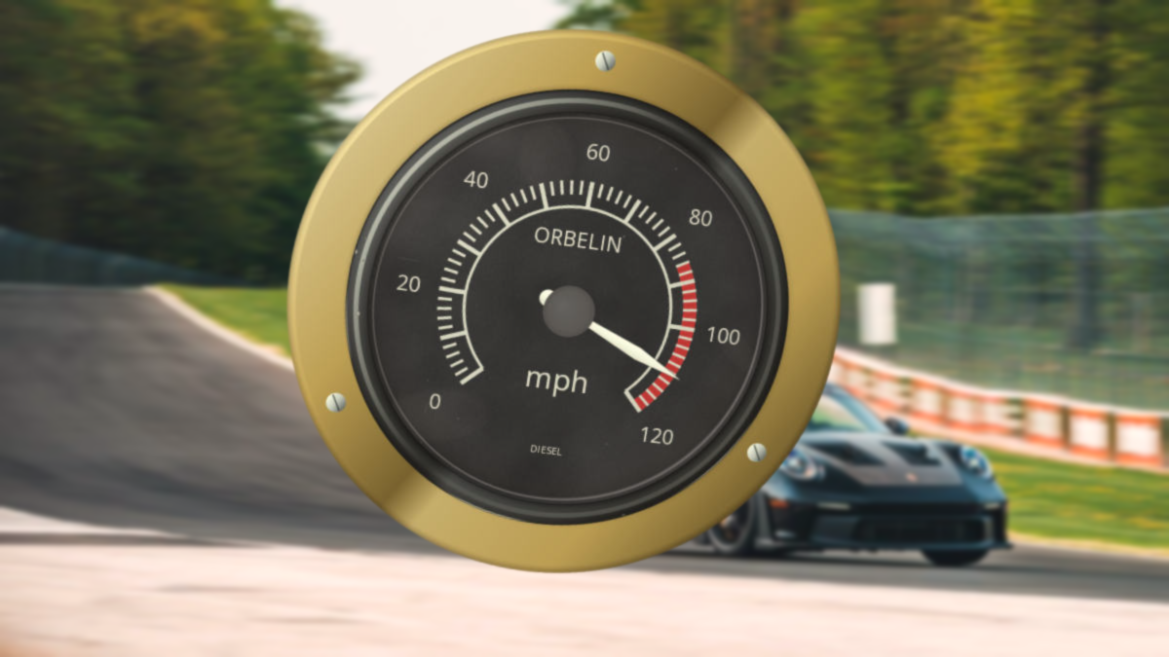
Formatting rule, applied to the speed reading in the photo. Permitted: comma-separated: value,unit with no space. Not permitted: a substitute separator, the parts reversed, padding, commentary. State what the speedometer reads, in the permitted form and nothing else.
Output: 110,mph
